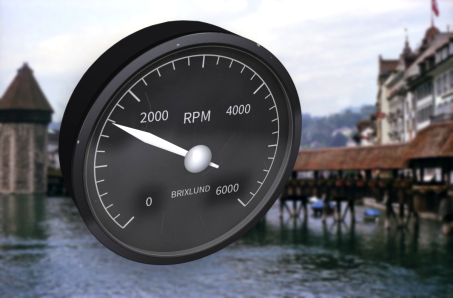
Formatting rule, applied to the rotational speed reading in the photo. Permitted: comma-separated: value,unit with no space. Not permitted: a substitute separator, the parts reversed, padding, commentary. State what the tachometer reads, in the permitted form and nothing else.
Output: 1600,rpm
